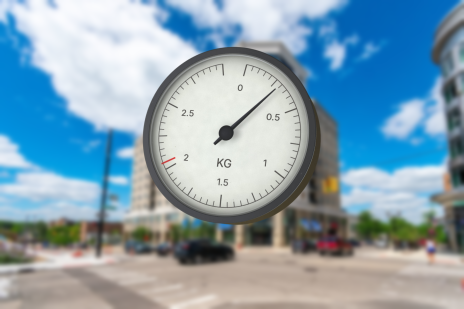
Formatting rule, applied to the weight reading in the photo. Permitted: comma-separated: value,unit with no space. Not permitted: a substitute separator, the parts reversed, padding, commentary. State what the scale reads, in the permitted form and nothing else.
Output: 0.3,kg
